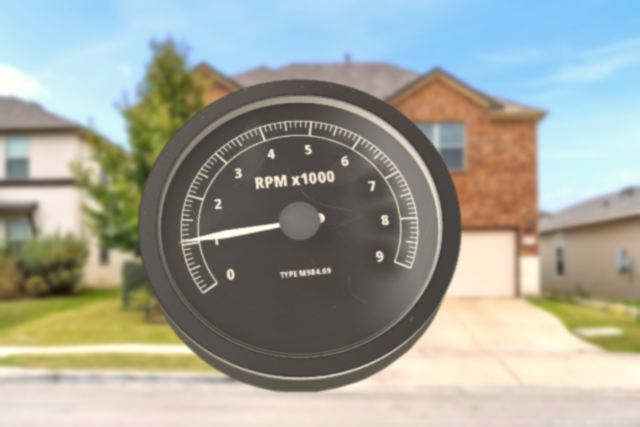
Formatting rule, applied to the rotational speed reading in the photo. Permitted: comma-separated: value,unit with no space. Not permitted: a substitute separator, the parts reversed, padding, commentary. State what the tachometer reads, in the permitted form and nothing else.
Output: 1000,rpm
